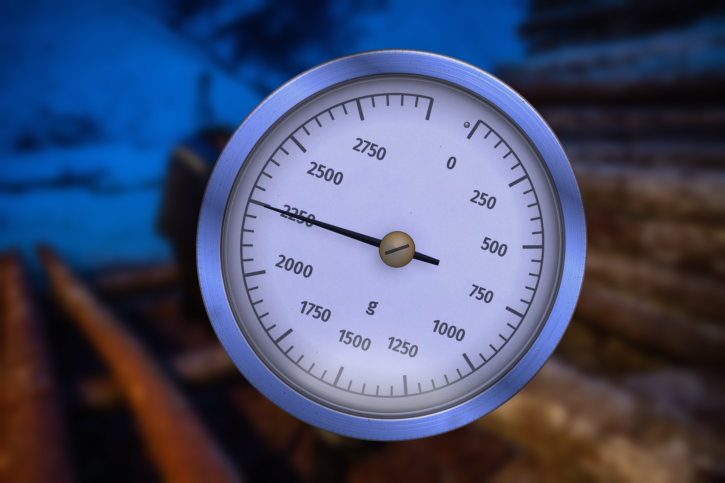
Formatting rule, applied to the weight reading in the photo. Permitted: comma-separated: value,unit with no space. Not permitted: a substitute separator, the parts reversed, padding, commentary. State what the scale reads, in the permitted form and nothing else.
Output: 2250,g
